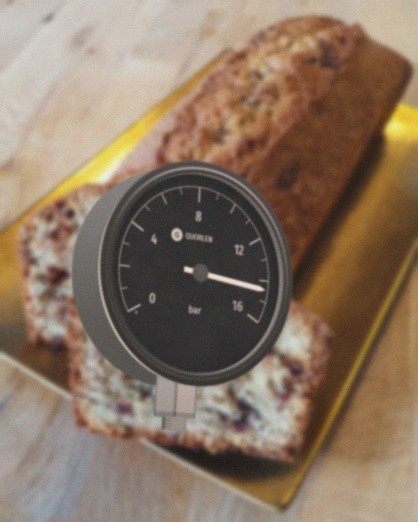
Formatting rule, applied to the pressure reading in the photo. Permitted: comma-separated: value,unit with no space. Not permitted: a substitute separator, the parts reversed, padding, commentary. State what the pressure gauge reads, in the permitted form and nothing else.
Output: 14.5,bar
